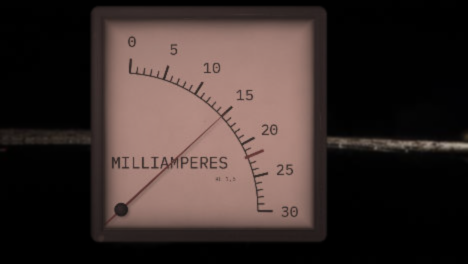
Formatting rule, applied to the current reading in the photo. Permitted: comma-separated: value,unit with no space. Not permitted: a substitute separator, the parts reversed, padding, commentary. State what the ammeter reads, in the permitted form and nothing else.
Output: 15,mA
